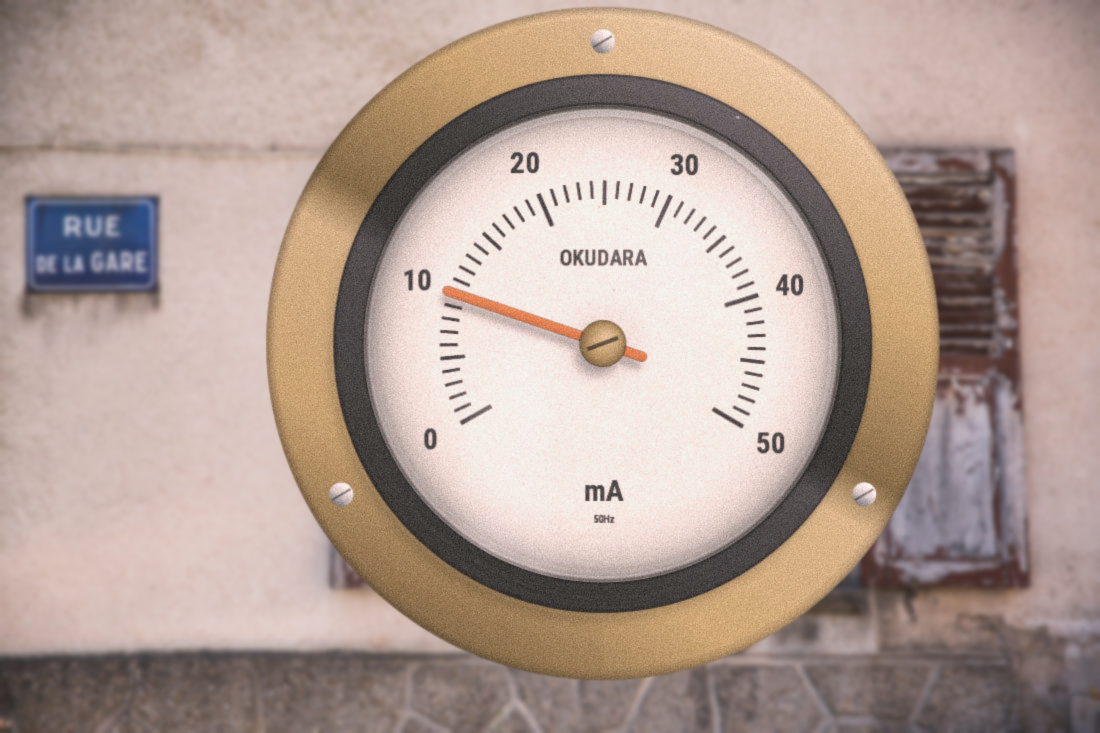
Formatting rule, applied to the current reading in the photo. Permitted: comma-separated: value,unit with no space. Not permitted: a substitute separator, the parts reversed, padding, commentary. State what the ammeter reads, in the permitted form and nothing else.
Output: 10,mA
